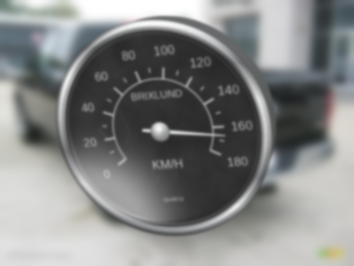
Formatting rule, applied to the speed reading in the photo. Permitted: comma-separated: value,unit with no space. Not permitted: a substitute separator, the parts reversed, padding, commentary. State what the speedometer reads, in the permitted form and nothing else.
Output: 165,km/h
